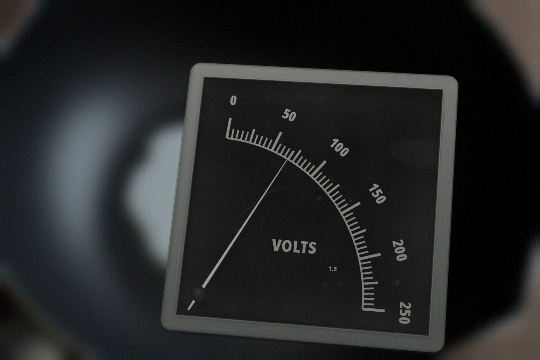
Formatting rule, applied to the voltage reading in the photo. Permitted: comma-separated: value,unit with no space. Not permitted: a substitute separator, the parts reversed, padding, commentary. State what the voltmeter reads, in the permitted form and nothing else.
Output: 70,V
